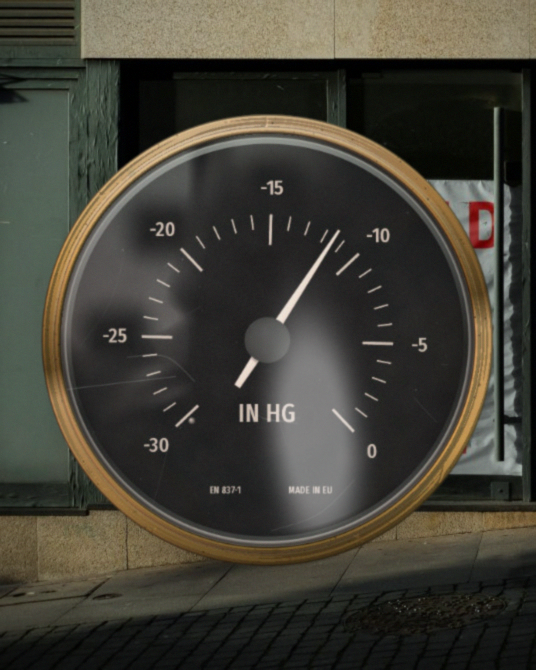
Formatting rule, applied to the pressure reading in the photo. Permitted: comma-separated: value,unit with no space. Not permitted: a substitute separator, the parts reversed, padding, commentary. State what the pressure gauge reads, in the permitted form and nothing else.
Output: -11.5,inHg
